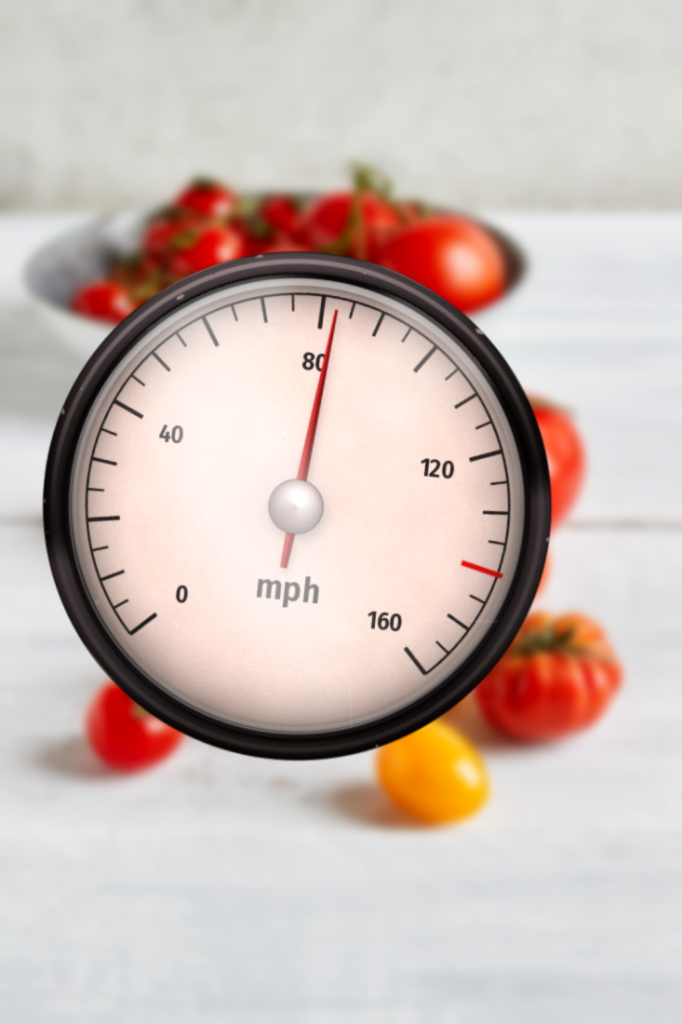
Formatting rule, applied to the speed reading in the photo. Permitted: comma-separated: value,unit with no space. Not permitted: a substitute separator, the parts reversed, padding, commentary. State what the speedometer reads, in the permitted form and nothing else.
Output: 82.5,mph
